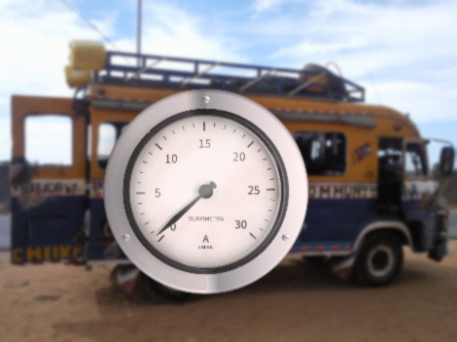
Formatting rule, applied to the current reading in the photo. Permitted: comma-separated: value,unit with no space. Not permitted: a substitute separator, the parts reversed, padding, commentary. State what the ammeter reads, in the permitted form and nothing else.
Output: 0.5,A
